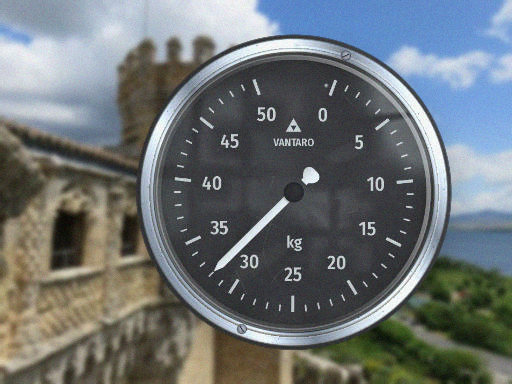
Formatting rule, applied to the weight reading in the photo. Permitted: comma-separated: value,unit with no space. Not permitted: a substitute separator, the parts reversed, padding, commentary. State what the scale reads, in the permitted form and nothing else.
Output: 32,kg
